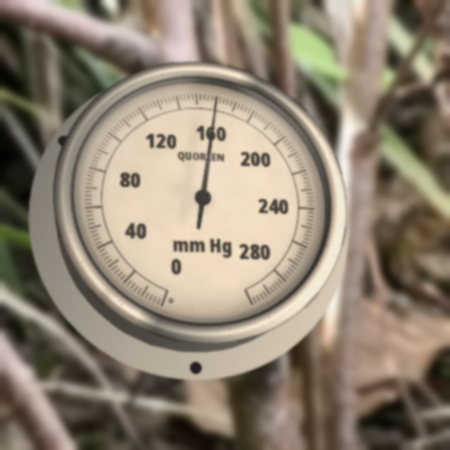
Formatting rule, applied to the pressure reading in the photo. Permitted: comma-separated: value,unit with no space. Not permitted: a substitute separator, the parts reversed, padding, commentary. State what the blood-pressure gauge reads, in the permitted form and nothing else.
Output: 160,mmHg
